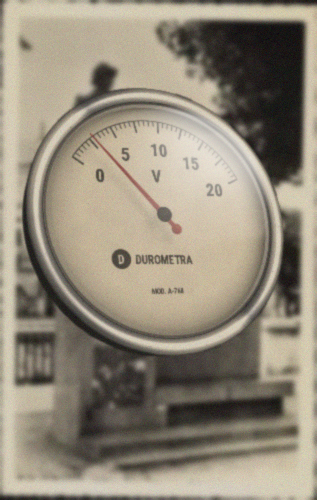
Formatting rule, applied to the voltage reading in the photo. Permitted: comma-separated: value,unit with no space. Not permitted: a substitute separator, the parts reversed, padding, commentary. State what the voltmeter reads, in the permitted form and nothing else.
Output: 2.5,V
